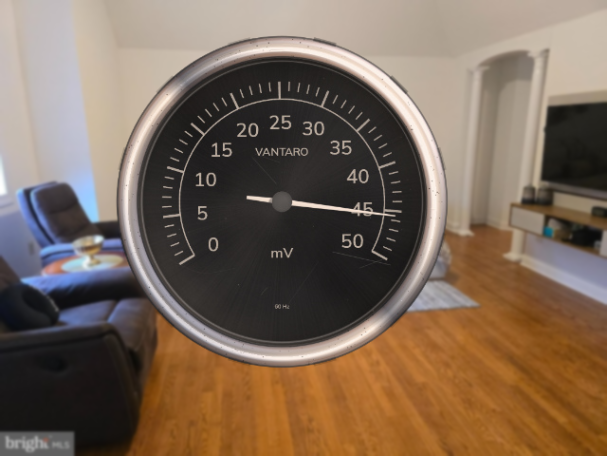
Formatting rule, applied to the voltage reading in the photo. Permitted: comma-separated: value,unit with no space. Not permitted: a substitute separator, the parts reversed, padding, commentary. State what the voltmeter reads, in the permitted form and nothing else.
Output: 45.5,mV
